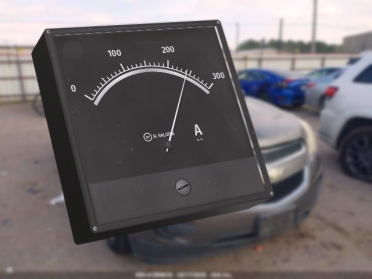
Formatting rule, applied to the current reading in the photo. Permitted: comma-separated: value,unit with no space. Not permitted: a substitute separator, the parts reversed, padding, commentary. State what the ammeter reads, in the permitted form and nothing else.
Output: 240,A
